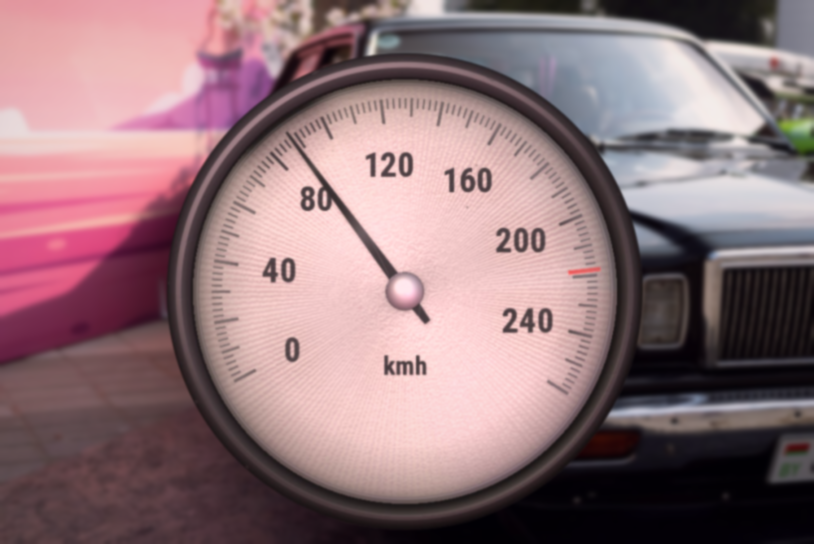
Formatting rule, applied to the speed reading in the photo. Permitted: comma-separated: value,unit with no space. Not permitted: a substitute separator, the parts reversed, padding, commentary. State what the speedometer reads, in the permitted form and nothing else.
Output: 88,km/h
